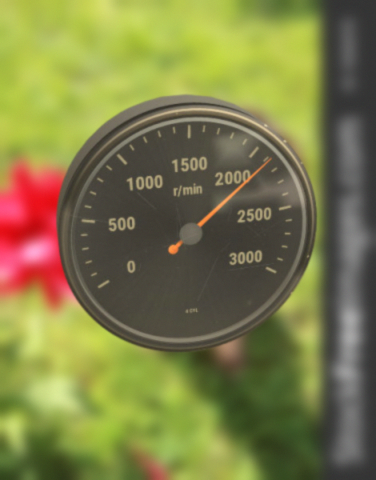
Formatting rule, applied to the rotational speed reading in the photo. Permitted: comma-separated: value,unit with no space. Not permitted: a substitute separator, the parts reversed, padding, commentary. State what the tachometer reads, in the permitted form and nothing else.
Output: 2100,rpm
